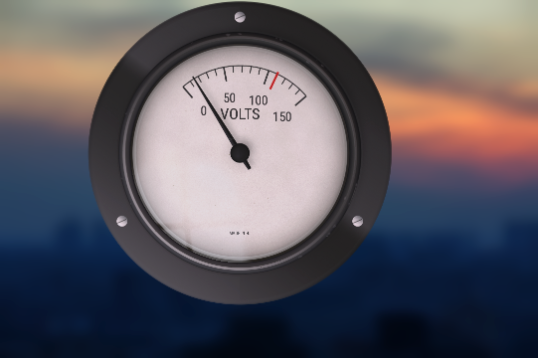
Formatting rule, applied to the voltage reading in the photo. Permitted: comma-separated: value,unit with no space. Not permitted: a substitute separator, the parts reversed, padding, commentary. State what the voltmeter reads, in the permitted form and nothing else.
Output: 15,V
